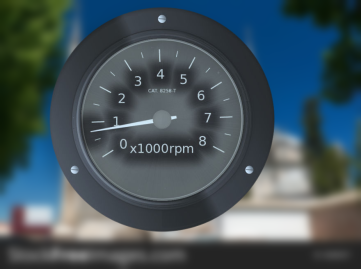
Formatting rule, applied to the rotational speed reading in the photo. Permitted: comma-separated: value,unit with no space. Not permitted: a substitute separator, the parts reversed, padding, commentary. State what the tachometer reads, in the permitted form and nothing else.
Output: 750,rpm
